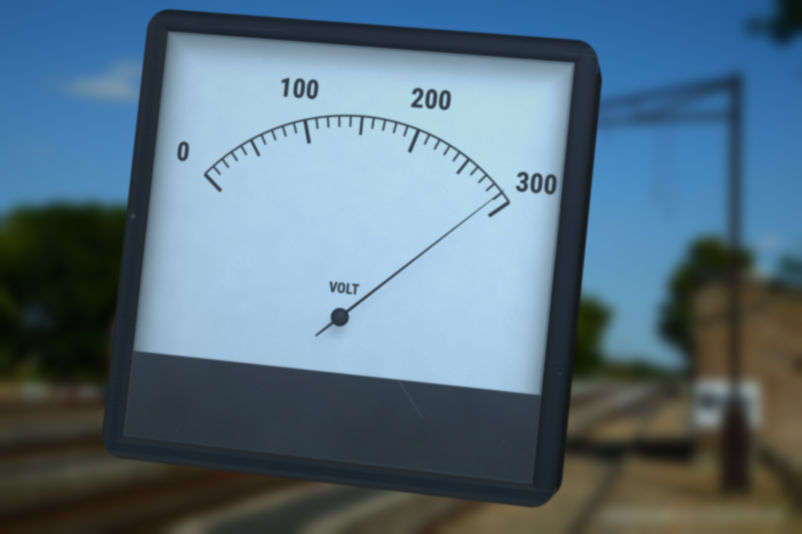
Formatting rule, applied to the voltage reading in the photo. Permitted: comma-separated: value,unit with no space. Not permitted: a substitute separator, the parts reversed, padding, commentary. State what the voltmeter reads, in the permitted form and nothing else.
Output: 290,V
